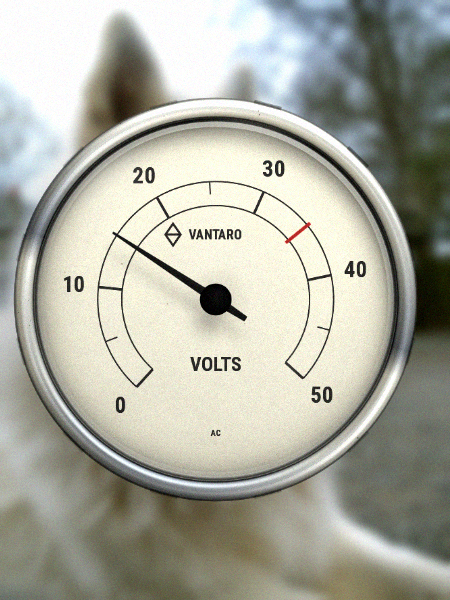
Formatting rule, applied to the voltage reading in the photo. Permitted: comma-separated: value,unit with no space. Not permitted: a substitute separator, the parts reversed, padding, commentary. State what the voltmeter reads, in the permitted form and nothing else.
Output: 15,V
